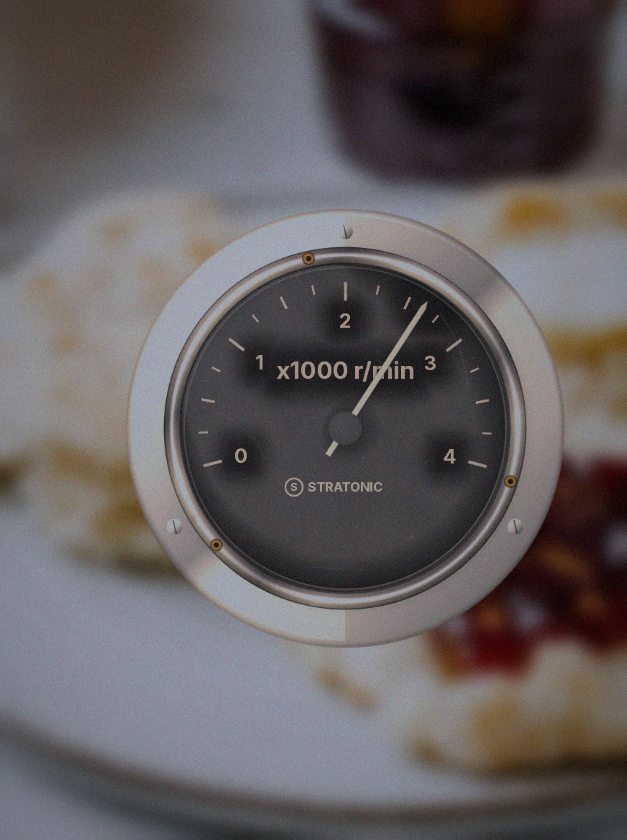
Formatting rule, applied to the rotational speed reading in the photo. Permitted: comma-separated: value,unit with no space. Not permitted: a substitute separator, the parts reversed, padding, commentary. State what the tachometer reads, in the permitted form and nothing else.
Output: 2625,rpm
